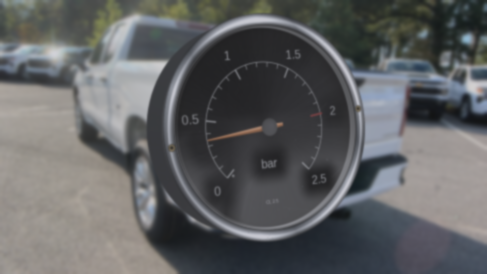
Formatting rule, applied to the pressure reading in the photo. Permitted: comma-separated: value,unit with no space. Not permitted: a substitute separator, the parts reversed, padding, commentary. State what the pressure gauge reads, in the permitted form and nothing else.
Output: 0.35,bar
